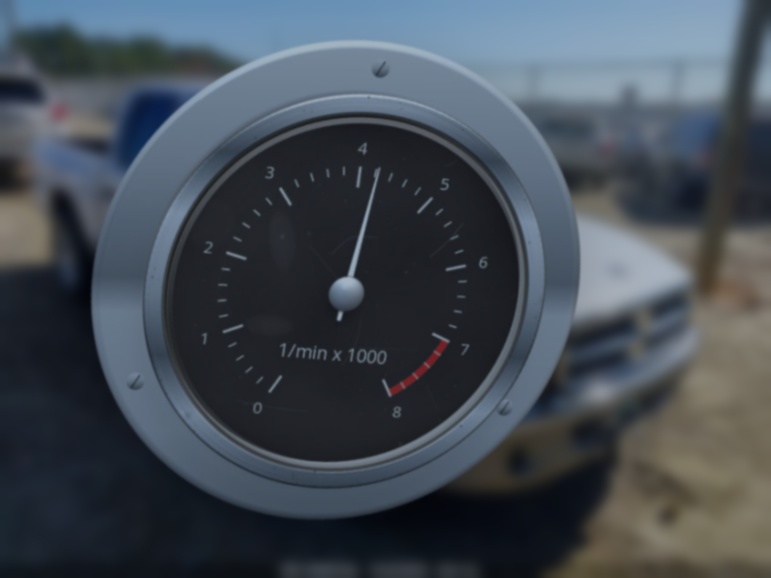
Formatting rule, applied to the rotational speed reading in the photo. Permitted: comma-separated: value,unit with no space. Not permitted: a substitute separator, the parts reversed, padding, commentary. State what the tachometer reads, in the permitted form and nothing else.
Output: 4200,rpm
